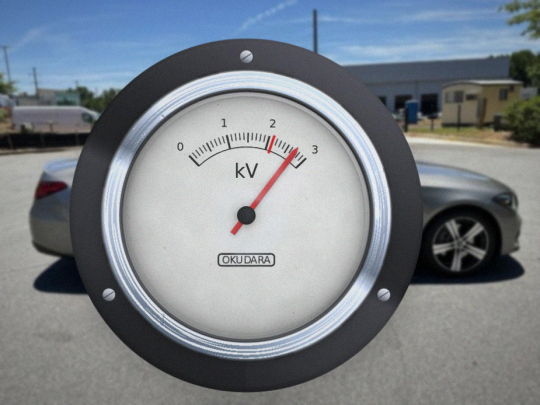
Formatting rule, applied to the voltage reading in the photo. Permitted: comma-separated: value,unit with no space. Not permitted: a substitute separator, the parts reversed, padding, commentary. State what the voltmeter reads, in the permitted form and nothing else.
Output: 2.7,kV
